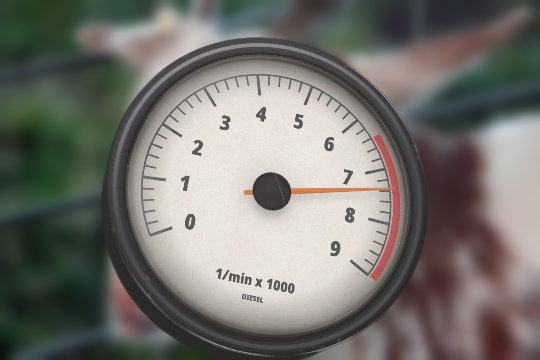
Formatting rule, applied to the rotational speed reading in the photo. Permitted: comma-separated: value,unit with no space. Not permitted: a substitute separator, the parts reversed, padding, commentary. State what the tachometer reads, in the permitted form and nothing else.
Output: 7400,rpm
